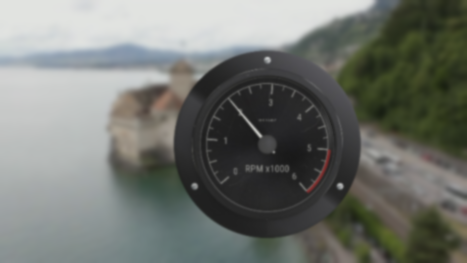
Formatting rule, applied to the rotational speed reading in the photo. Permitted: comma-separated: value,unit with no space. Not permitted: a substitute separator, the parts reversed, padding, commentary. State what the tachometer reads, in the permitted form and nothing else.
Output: 2000,rpm
